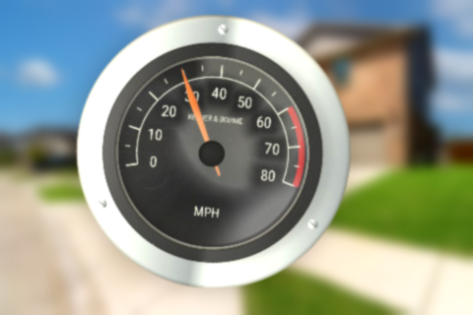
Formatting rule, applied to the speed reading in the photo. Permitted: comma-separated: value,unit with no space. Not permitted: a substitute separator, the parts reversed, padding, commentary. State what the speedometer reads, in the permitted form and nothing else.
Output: 30,mph
